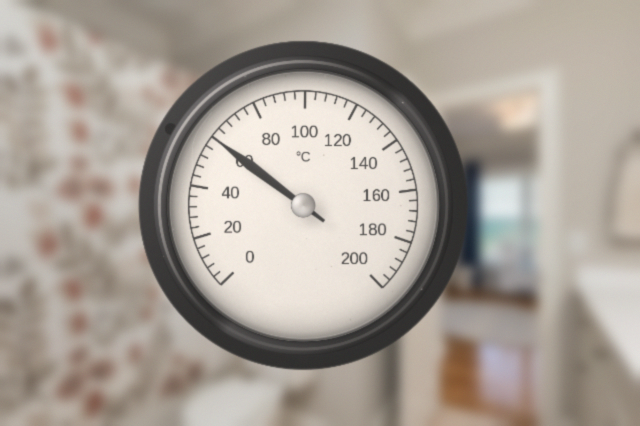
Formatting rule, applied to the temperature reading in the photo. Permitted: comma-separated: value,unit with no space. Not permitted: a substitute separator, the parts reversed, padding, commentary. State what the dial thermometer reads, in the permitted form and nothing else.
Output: 60,°C
